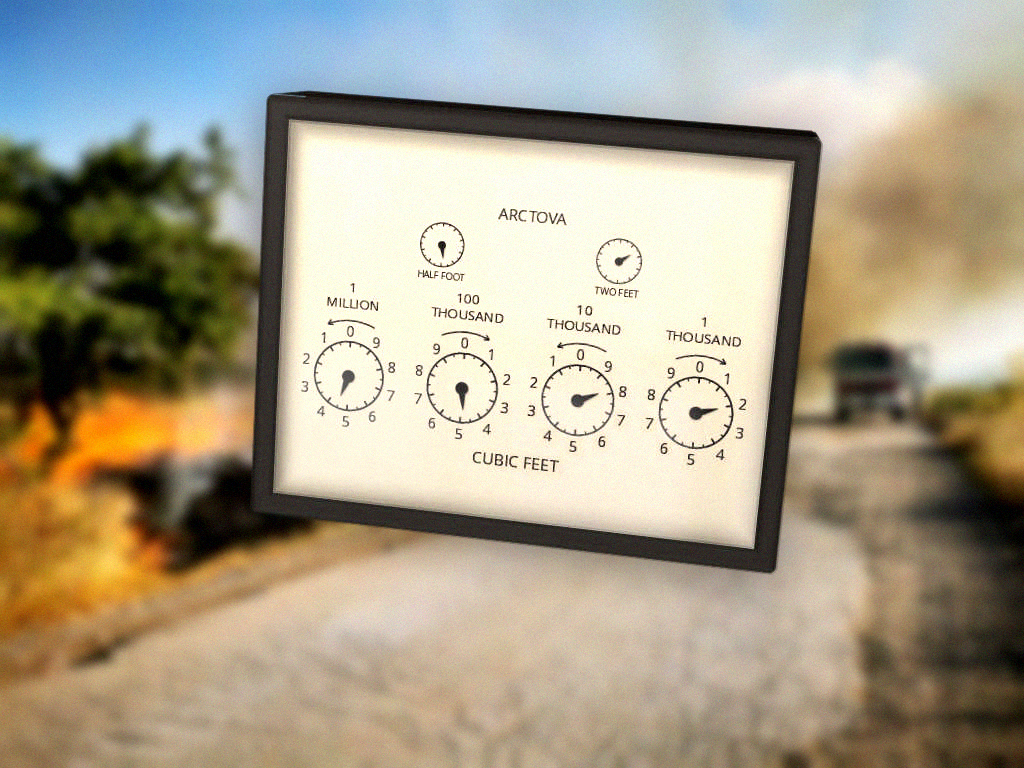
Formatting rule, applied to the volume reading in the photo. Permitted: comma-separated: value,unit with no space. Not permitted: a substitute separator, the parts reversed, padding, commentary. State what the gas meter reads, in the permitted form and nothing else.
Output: 448200,ft³
